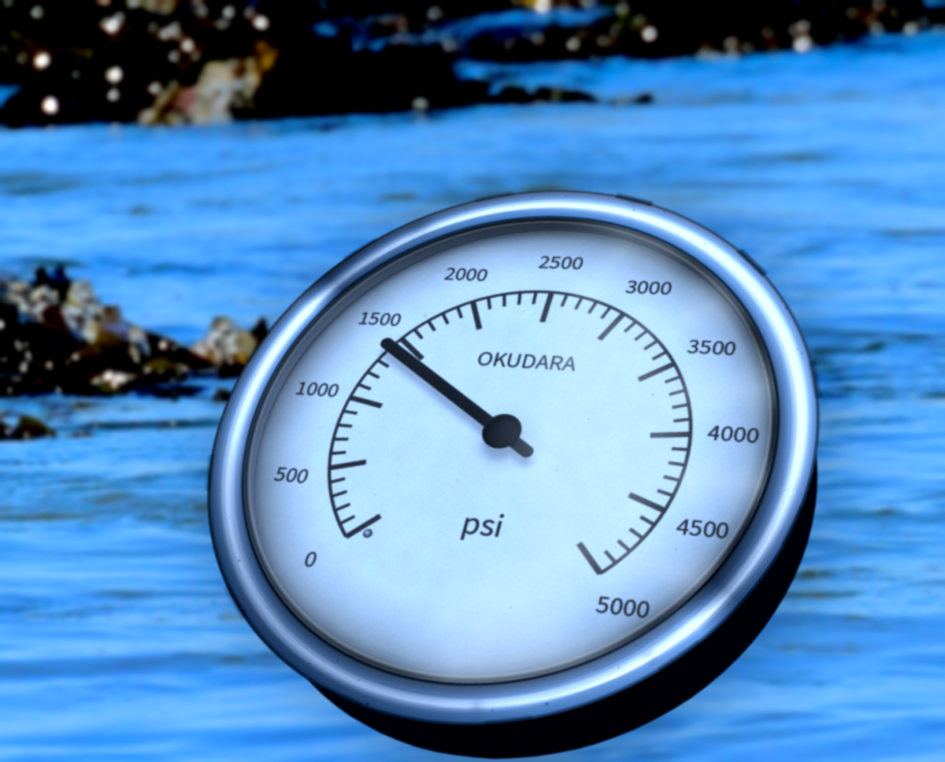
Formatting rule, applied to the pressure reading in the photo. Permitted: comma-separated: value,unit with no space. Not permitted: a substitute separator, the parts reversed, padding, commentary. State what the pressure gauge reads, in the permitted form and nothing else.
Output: 1400,psi
